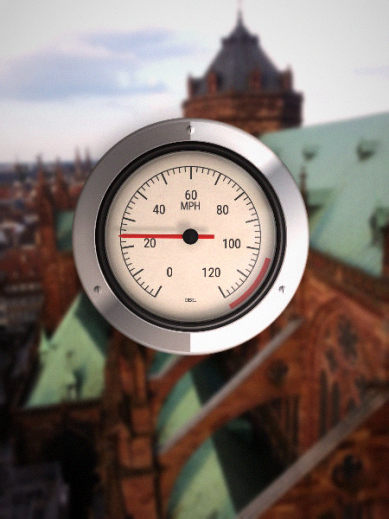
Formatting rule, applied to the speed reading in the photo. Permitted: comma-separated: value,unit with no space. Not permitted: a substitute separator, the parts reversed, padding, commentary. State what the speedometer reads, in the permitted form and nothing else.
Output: 24,mph
